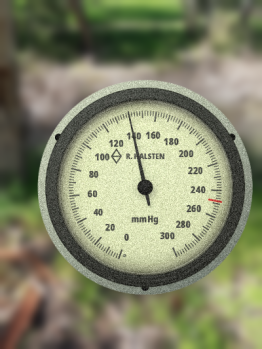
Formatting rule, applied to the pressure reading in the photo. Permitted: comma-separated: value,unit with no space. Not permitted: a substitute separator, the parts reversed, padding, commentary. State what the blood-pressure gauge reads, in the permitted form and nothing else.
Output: 140,mmHg
